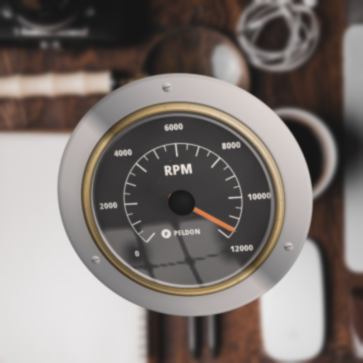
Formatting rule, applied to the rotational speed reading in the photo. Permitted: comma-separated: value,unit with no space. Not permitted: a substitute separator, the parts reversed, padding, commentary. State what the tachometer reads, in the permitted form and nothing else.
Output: 11500,rpm
